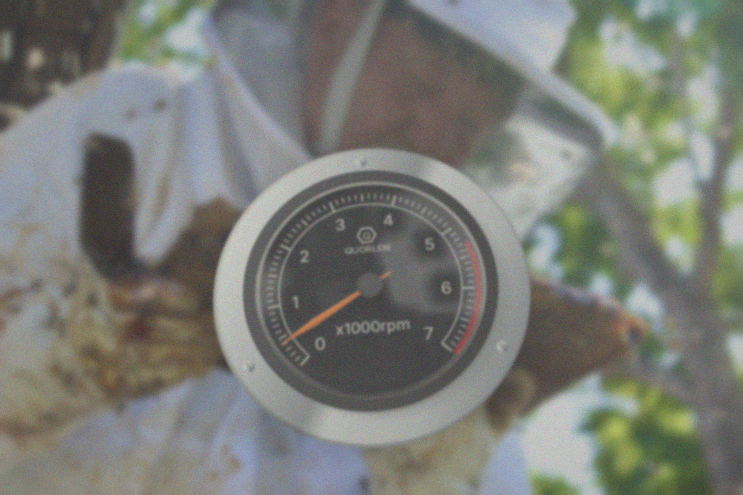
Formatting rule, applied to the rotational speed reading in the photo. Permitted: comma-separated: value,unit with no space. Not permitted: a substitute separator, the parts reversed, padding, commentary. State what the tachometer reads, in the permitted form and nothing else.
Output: 400,rpm
